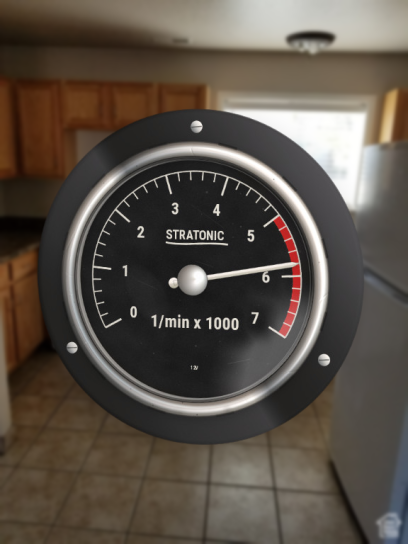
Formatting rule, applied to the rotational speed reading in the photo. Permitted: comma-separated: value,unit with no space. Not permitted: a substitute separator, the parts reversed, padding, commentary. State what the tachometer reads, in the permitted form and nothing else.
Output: 5800,rpm
